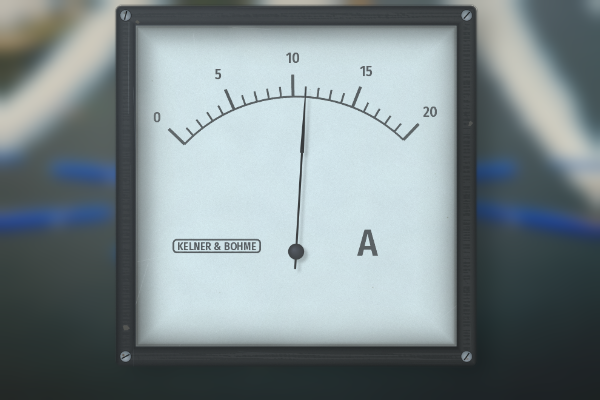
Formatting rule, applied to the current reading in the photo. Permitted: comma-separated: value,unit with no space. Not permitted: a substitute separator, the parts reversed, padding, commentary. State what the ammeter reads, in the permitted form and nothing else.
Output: 11,A
